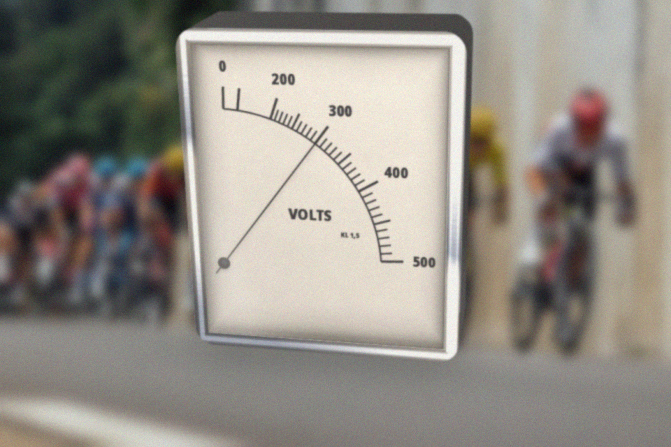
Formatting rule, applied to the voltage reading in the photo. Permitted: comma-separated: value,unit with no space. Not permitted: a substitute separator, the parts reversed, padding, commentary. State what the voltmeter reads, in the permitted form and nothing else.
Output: 300,V
